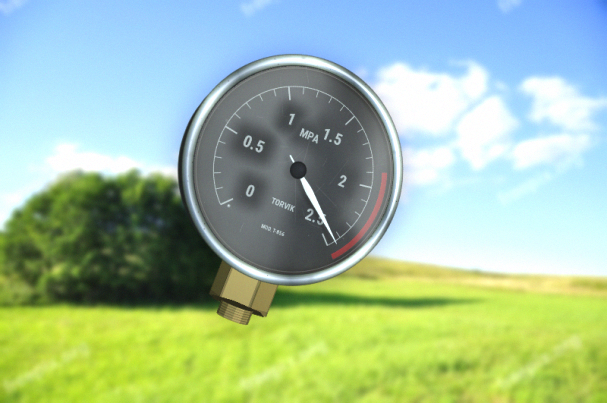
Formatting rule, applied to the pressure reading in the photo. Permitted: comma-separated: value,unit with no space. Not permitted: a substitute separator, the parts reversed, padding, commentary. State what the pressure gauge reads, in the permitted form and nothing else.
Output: 2.45,MPa
